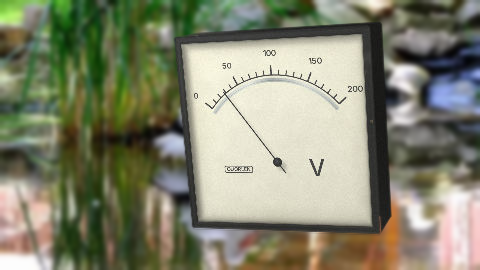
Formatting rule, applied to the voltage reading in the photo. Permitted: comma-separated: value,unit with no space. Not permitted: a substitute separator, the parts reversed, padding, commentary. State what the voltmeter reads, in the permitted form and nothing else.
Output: 30,V
